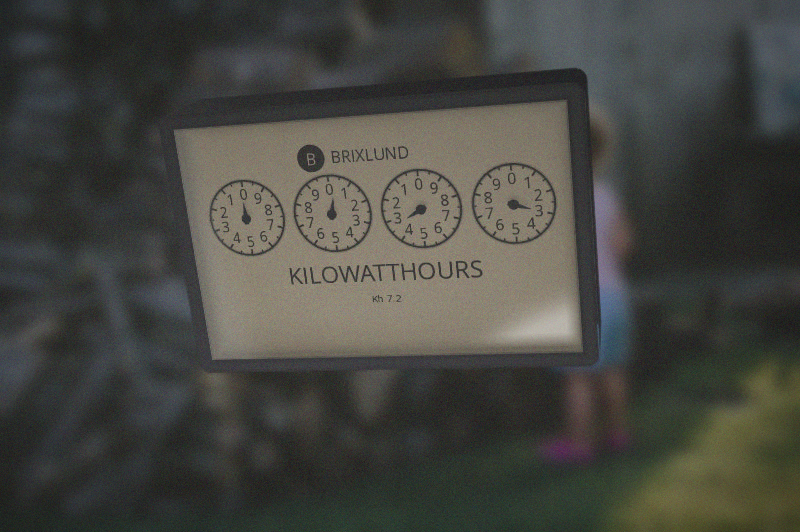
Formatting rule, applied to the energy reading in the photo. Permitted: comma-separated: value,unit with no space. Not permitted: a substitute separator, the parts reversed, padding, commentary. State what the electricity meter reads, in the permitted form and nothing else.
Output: 33,kWh
